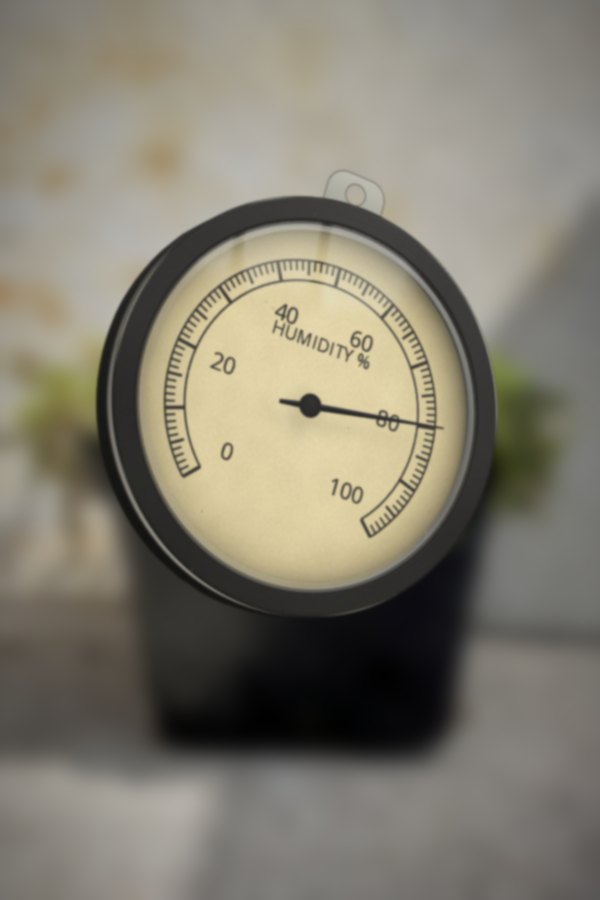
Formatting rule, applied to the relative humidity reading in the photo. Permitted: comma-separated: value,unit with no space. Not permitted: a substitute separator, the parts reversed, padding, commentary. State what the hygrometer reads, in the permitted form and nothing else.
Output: 80,%
